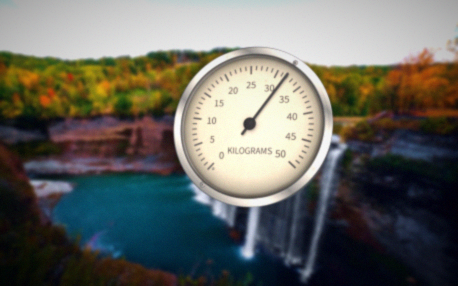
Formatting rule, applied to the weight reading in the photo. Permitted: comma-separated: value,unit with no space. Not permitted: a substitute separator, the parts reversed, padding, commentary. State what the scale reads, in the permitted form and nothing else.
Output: 32,kg
